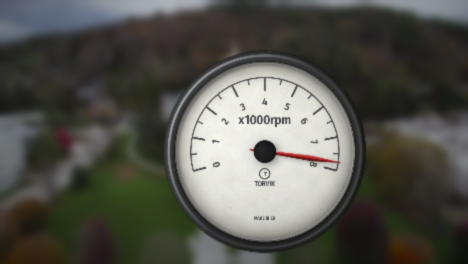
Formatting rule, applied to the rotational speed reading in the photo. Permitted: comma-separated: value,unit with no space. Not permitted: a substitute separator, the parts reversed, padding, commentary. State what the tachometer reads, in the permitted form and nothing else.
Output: 7750,rpm
